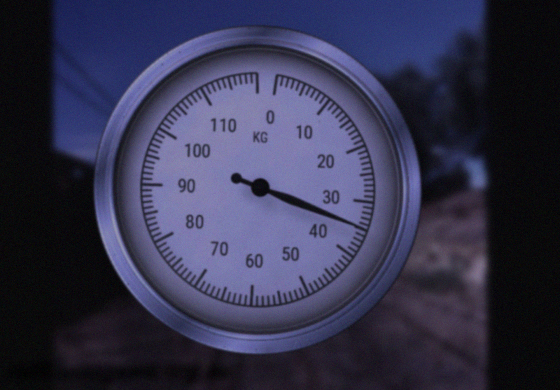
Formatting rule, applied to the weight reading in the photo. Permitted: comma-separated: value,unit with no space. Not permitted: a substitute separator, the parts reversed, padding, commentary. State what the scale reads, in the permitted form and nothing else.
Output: 35,kg
